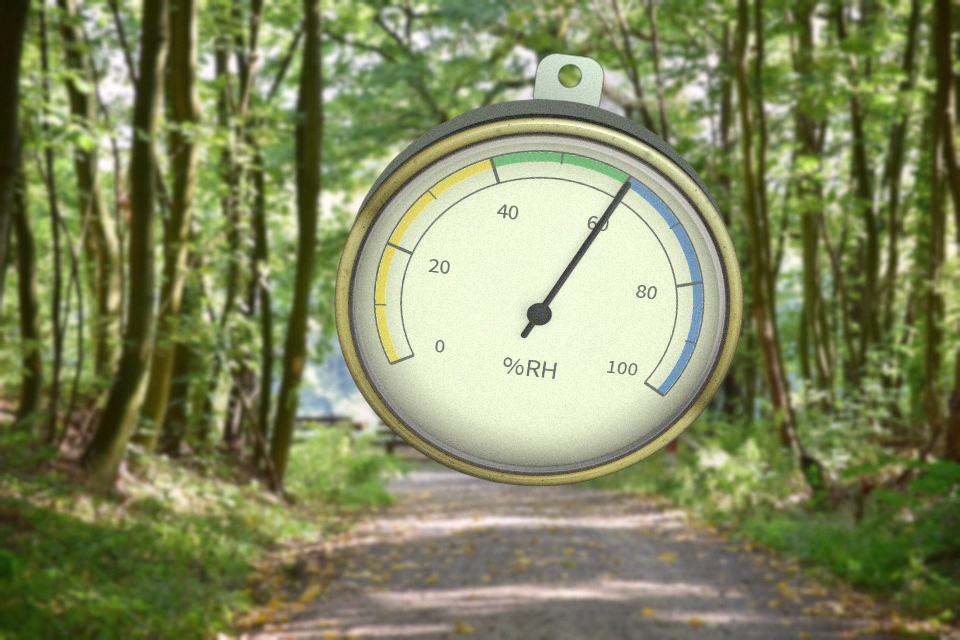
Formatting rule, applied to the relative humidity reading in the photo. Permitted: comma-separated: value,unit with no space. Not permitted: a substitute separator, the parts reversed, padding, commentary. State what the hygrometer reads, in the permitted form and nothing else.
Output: 60,%
